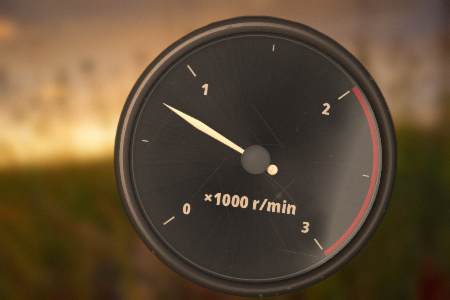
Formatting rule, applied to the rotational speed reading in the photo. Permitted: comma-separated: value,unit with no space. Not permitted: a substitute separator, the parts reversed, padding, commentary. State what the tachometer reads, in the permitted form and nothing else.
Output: 750,rpm
